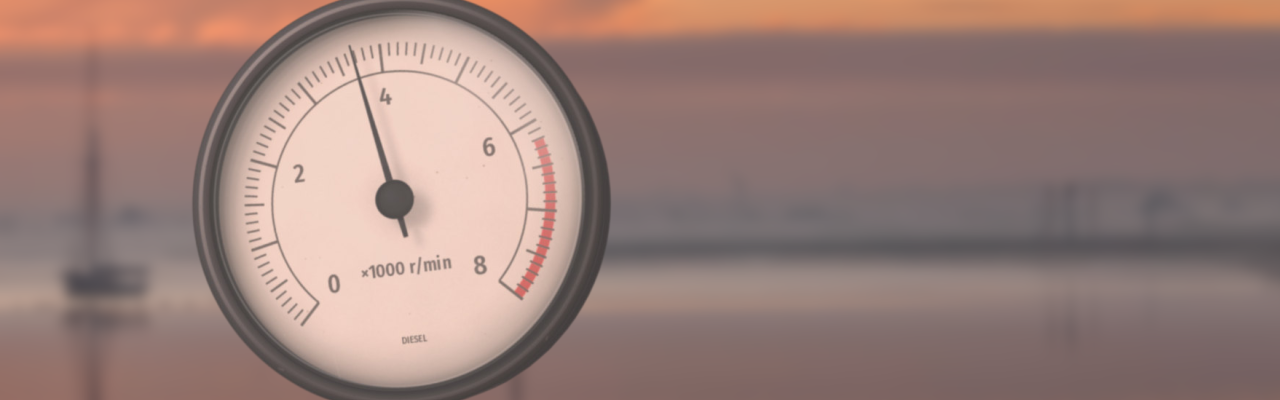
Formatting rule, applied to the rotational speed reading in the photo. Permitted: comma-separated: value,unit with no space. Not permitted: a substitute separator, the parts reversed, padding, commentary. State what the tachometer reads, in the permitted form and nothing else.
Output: 3700,rpm
